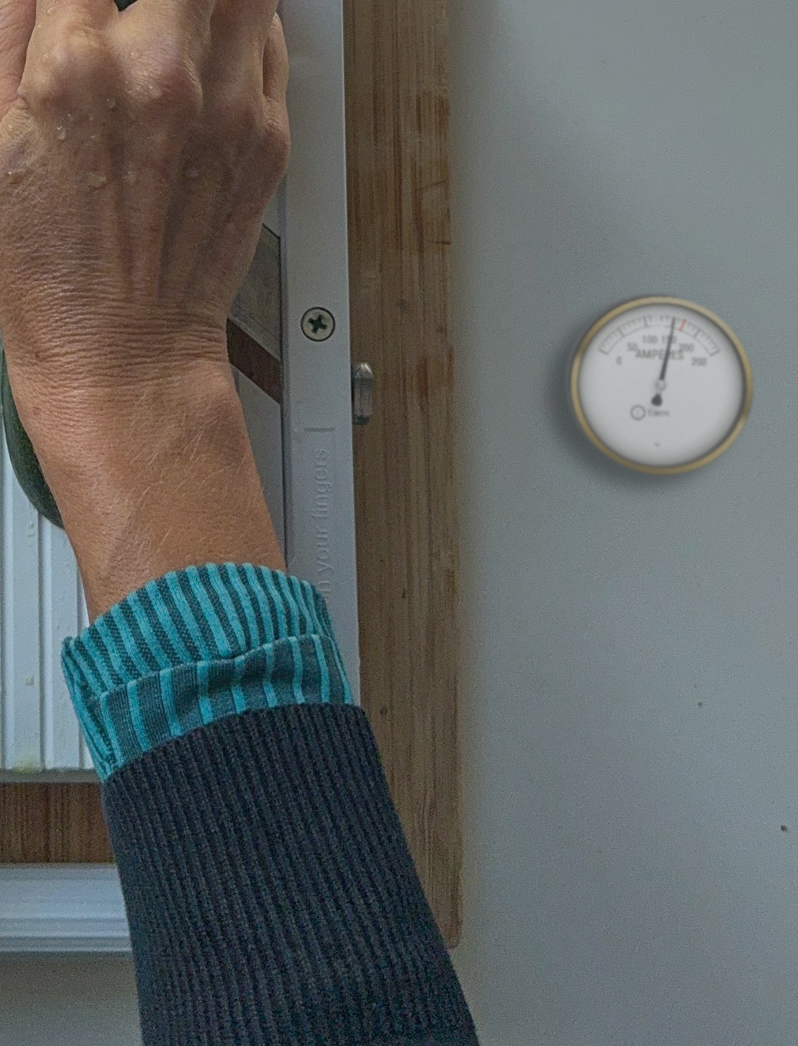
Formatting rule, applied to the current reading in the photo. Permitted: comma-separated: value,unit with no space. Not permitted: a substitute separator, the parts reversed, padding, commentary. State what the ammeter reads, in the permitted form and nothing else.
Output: 150,A
